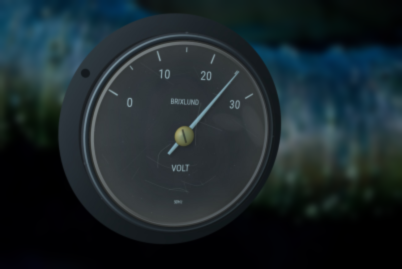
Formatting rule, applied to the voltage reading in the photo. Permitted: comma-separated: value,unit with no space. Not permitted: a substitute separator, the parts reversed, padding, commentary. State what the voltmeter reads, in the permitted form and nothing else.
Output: 25,V
